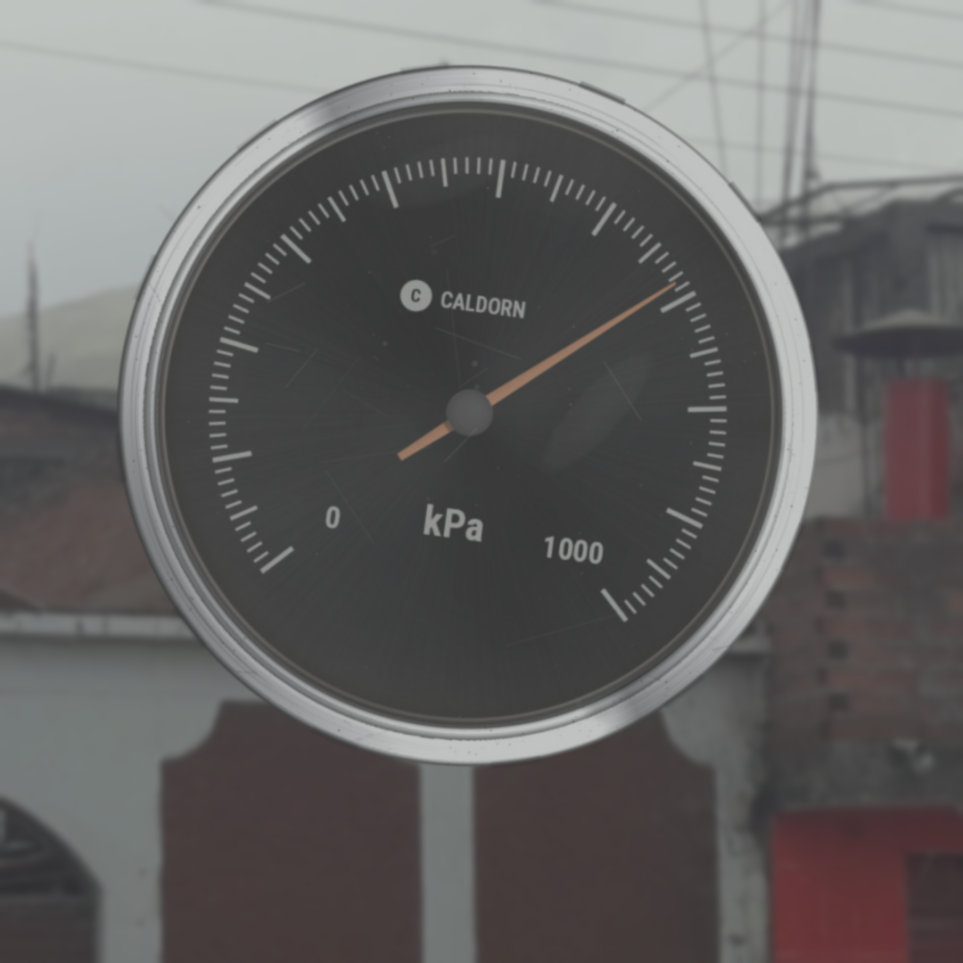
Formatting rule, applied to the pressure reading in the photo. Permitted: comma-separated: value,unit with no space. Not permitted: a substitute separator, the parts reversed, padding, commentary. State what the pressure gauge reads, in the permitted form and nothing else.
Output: 685,kPa
